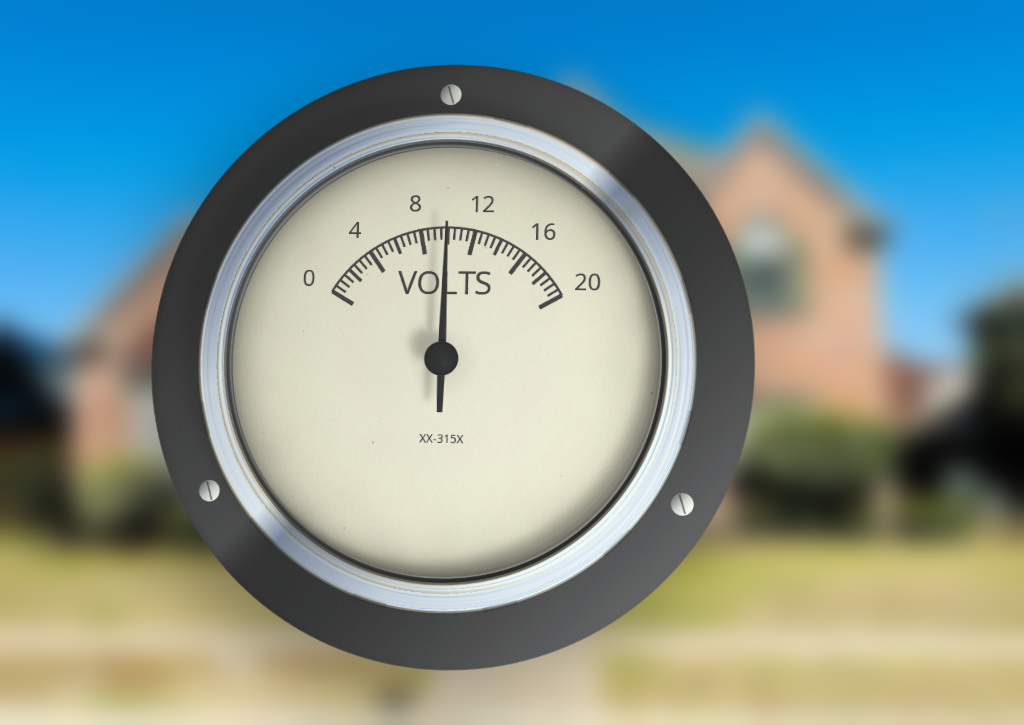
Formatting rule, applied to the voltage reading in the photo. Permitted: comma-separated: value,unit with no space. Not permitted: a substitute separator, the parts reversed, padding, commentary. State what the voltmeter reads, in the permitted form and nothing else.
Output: 10,V
